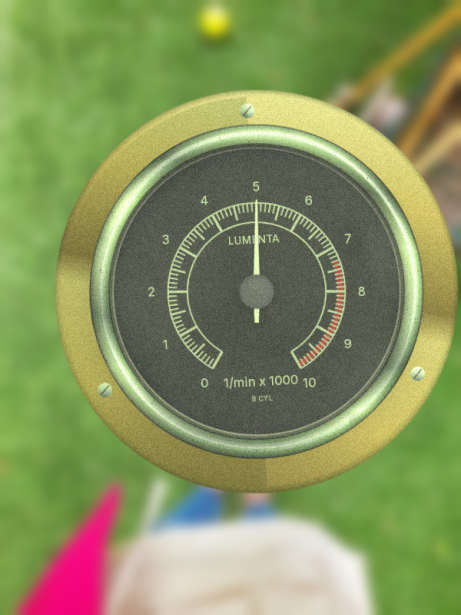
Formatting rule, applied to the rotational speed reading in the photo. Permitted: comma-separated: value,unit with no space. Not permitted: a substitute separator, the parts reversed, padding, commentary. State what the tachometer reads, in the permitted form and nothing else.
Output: 5000,rpm
